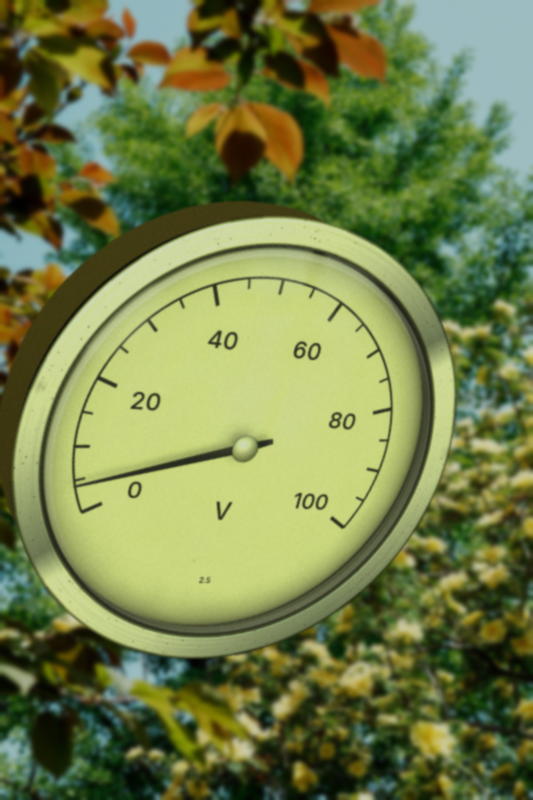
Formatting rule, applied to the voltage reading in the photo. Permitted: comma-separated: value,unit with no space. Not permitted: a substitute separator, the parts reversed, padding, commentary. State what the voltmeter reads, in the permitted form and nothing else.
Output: 5,V
